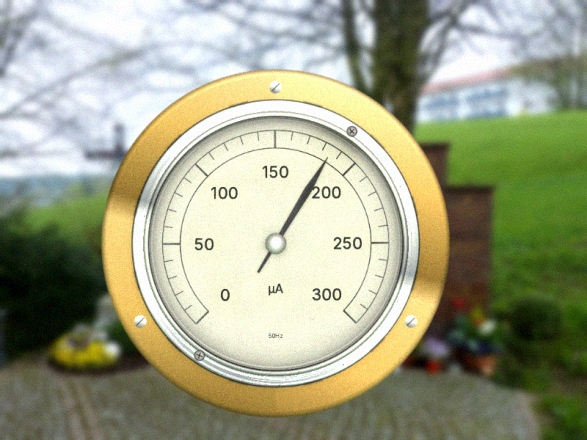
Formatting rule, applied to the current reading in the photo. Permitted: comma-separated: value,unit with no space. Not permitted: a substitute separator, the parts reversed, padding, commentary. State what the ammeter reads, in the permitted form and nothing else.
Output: 185,µA
